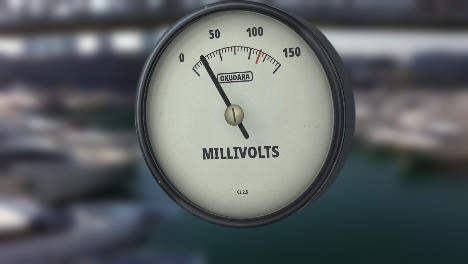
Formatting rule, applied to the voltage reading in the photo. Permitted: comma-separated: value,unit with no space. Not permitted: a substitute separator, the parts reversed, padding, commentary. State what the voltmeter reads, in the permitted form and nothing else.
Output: 25,mV
